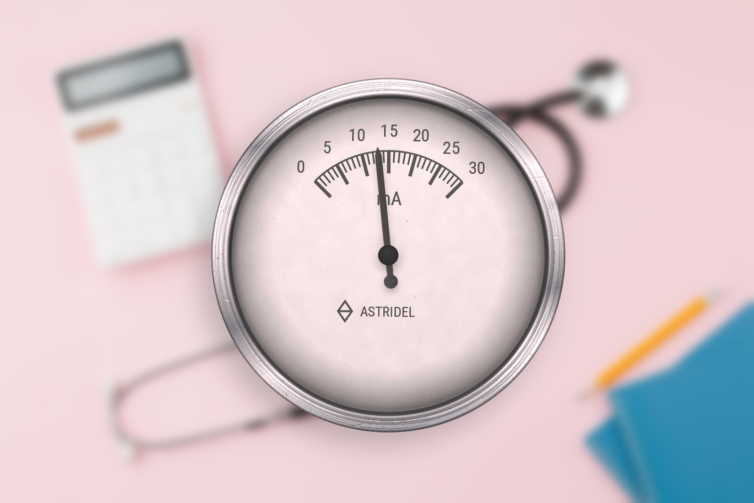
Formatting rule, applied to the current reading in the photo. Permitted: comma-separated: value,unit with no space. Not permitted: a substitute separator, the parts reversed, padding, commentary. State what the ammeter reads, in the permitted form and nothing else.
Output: 13,mA
